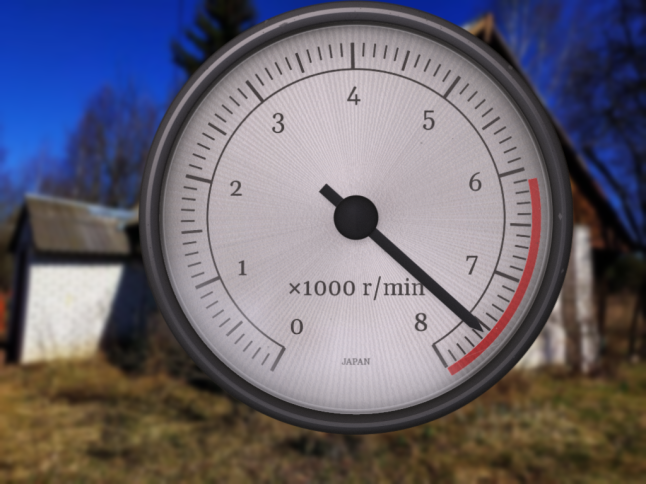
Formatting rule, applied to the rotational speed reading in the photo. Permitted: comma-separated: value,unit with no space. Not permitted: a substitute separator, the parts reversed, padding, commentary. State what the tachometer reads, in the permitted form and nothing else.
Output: 7550,rpm
